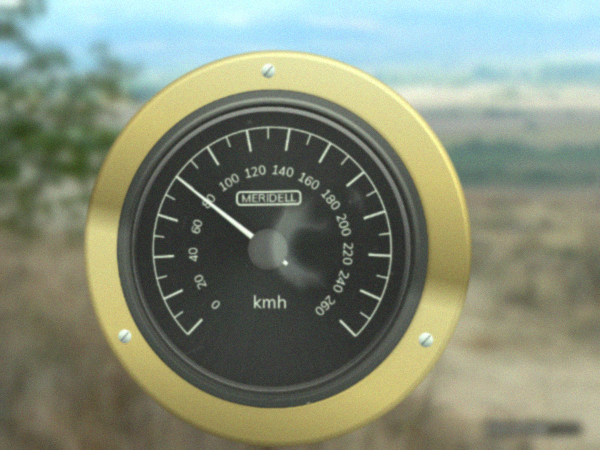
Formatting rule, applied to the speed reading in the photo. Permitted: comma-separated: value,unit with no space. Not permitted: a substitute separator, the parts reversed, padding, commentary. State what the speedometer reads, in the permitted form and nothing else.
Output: 80,km/h
